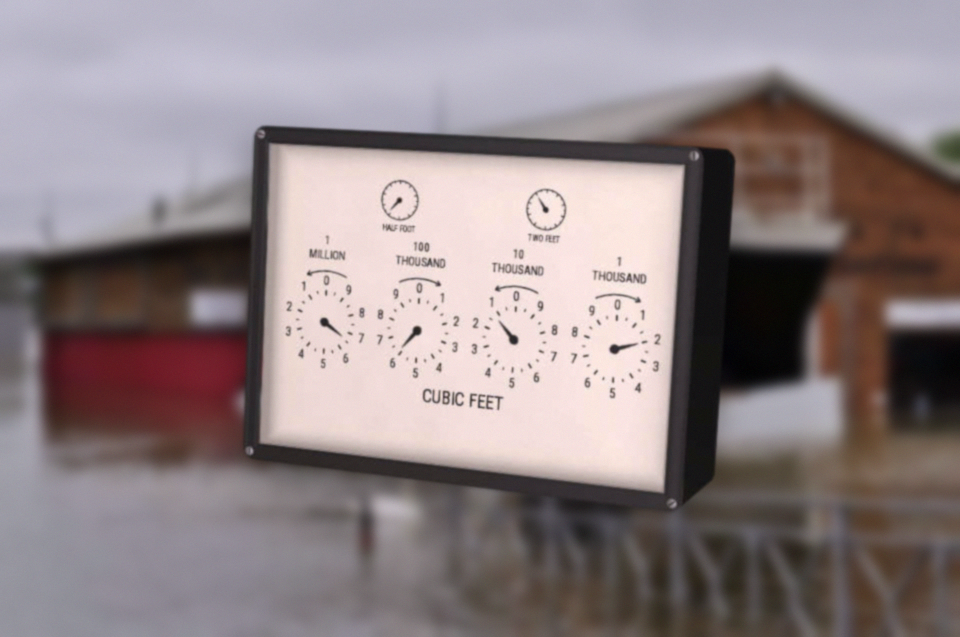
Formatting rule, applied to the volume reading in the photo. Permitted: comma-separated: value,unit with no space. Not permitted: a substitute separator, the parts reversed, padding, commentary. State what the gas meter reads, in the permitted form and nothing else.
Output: 661200,ft³
